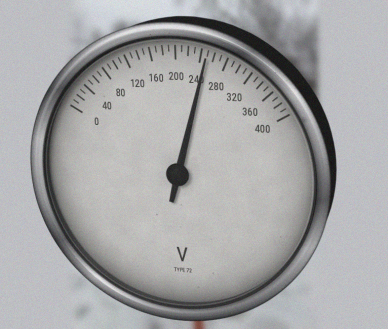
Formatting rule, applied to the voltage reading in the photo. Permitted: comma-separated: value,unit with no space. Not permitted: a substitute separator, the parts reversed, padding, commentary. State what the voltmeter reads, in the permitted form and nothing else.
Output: 250,V
